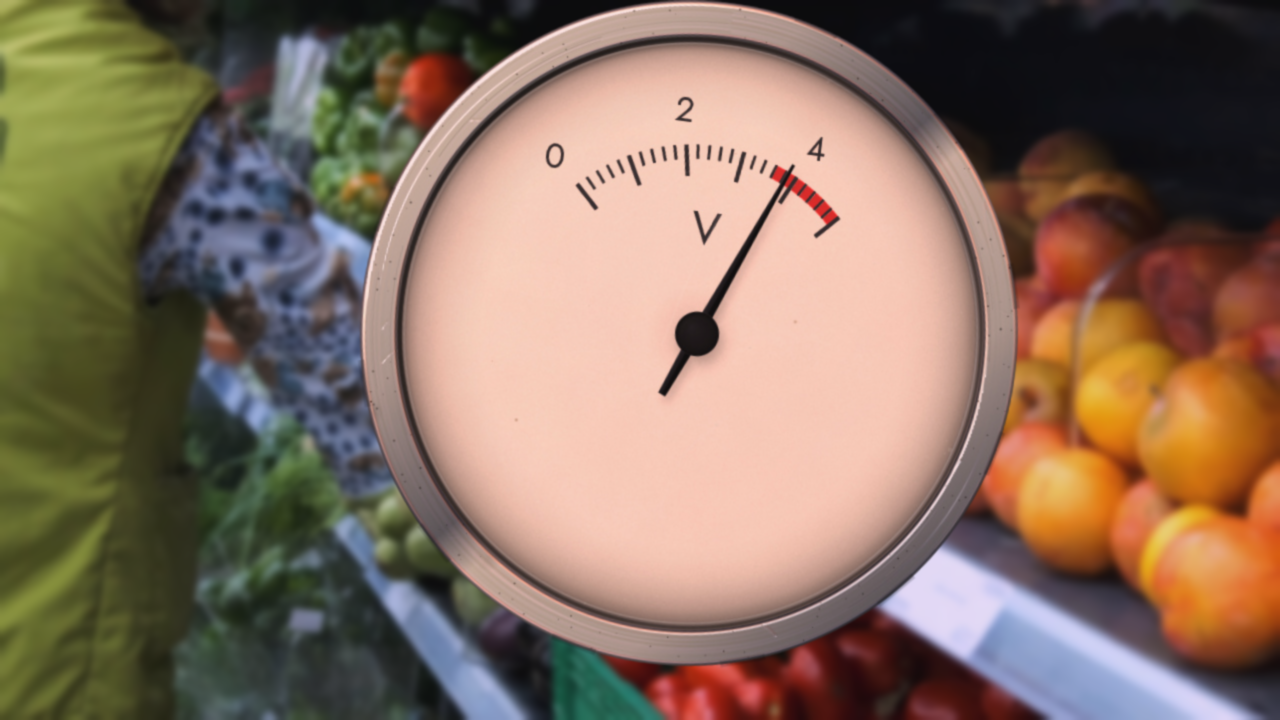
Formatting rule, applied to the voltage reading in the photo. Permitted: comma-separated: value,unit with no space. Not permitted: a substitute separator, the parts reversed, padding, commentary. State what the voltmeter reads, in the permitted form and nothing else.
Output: 3.8,V
